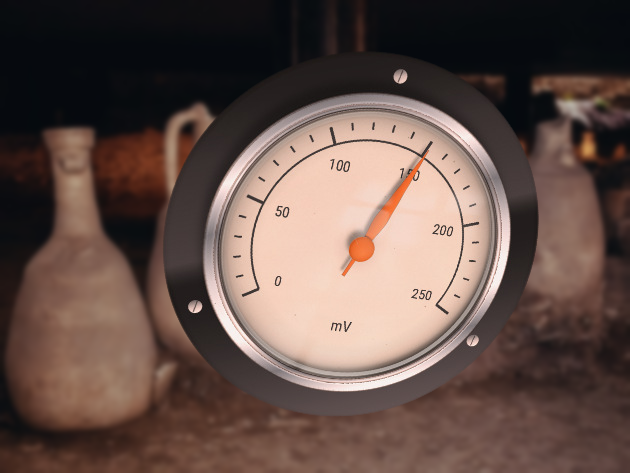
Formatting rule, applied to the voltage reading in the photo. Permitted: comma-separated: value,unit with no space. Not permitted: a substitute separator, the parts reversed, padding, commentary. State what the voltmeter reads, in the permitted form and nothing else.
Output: 150,mV
